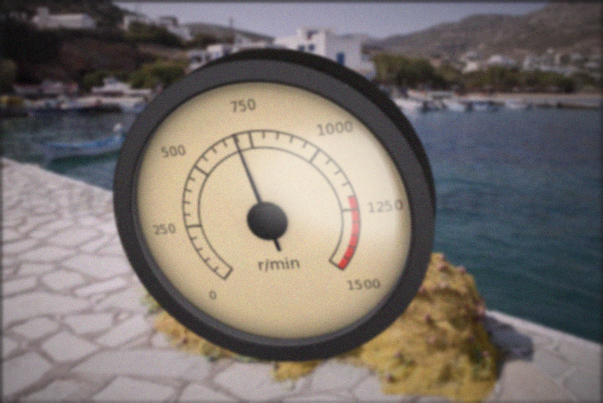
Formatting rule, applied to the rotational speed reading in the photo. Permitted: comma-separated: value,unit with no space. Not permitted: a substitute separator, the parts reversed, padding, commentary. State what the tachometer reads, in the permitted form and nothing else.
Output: 700,rpm
